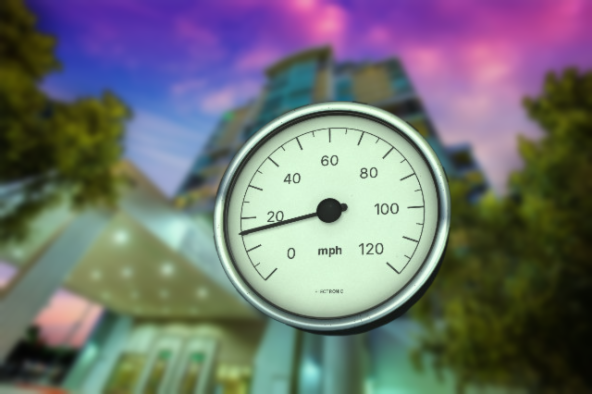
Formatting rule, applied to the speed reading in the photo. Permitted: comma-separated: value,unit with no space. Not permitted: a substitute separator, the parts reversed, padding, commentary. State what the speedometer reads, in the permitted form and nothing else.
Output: 15,mph
